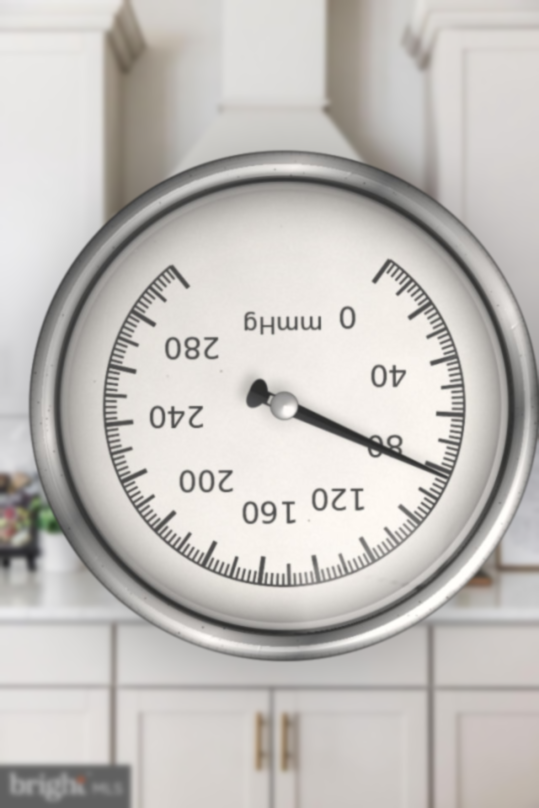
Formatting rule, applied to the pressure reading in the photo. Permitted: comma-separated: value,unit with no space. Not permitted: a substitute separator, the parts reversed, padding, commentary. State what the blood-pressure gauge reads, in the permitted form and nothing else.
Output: 82,mmHg
